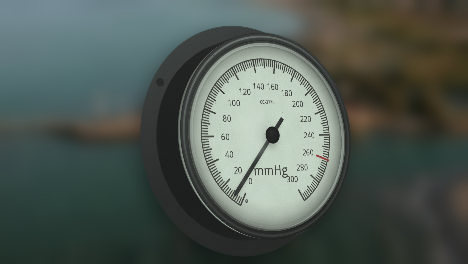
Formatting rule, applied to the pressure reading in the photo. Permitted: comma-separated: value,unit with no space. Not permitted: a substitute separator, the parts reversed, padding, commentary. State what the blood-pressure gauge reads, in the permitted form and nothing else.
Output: 10,mmHg
